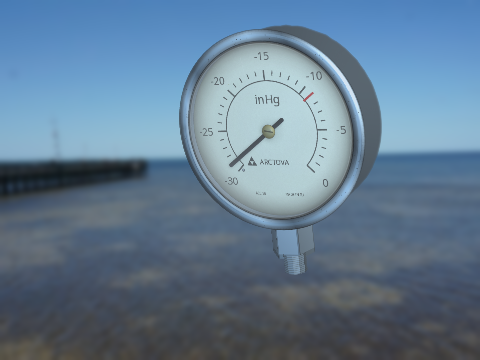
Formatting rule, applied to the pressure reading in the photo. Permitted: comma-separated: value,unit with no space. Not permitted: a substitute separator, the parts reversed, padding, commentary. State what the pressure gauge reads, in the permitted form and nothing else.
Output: -29,inHg
